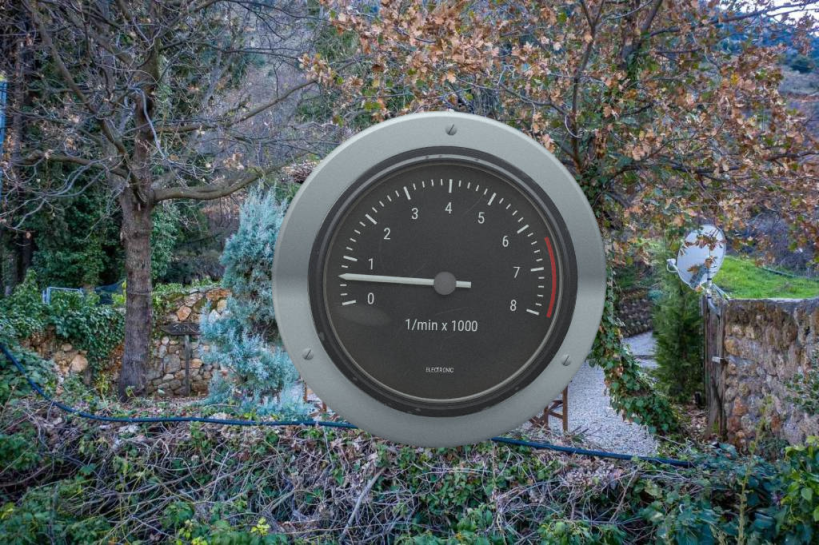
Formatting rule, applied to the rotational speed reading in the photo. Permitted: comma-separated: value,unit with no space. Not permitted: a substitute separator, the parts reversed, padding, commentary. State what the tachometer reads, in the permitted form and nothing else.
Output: 600,rpm
